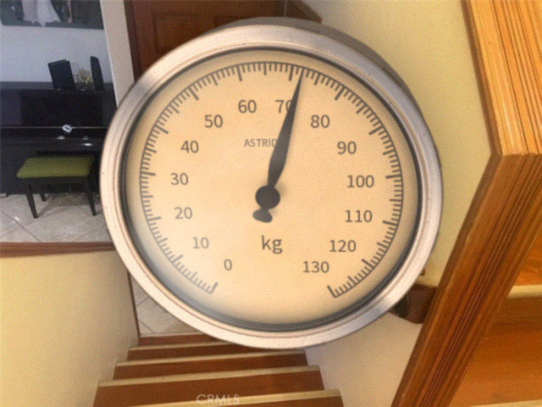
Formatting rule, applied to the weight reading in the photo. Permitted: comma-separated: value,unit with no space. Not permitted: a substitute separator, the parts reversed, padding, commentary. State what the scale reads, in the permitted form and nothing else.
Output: 72,kg
